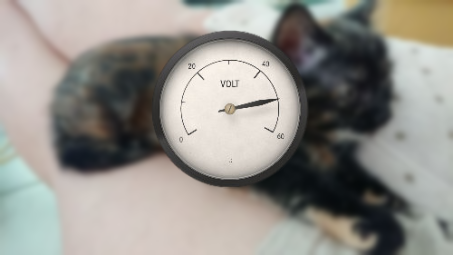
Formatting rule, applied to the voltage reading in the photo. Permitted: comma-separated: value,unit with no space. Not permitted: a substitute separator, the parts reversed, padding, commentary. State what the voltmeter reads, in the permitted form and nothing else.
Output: 50,V
